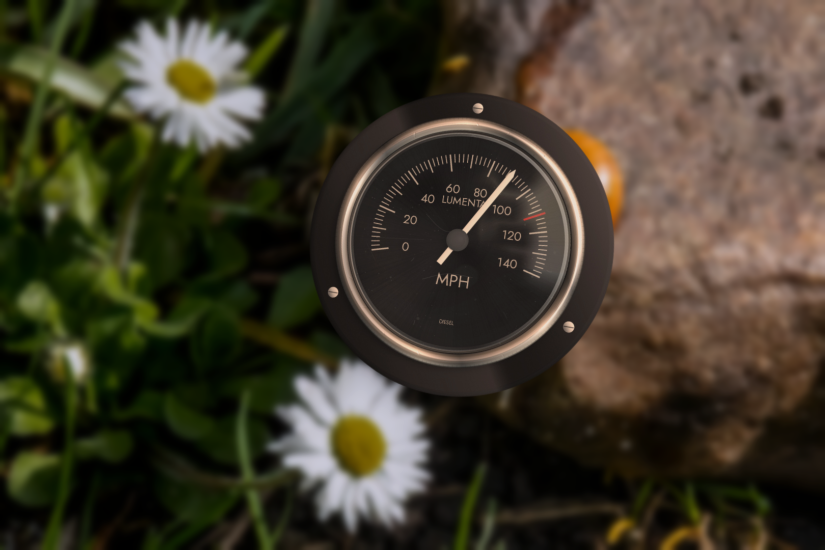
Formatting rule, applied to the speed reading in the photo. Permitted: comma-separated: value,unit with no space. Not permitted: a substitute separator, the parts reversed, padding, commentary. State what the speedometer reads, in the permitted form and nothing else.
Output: 90,mph
